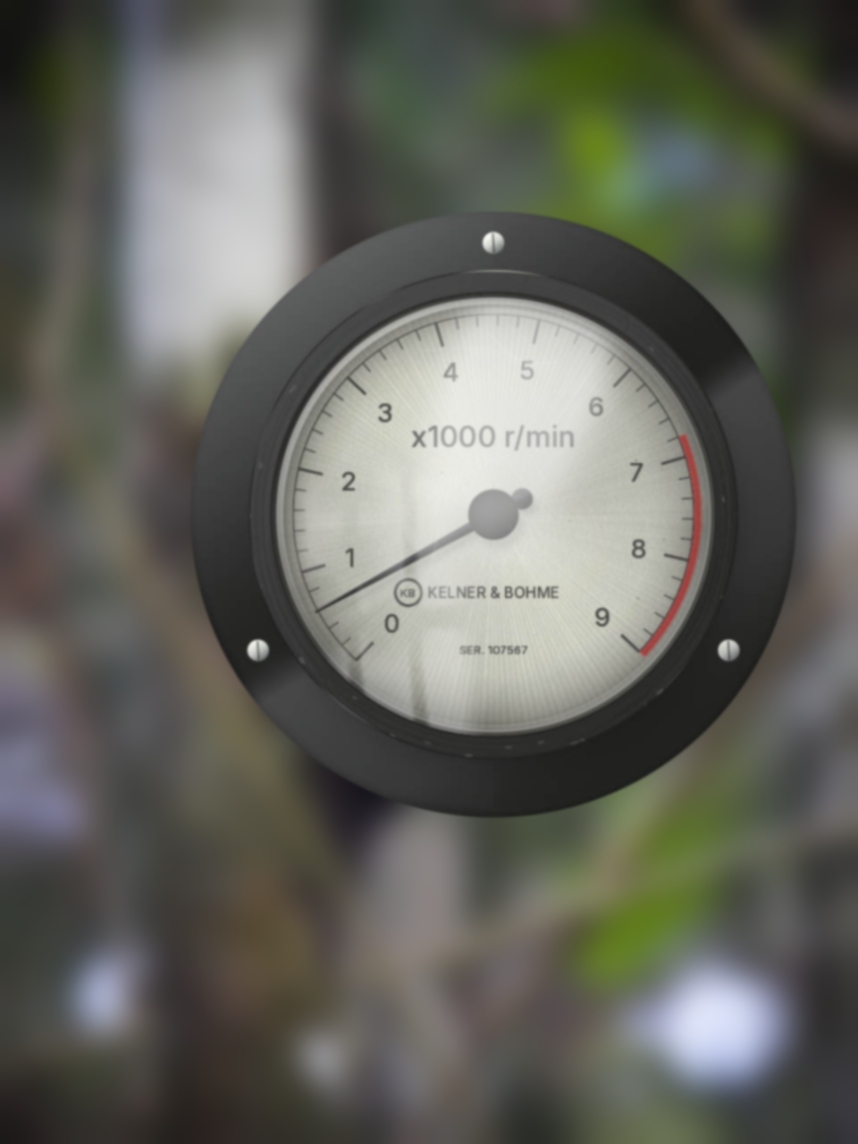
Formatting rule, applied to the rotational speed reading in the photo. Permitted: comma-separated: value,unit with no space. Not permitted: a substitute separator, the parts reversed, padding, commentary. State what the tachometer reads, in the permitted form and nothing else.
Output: 600,rpm
